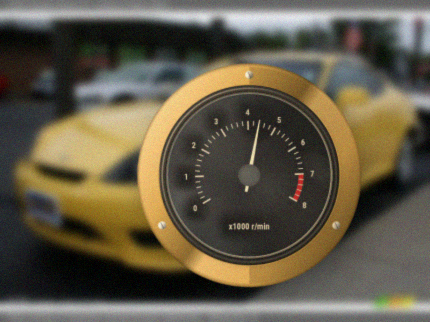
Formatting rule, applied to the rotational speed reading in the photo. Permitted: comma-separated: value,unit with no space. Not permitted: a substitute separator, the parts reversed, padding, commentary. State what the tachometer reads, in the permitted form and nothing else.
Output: 4400,rpm
